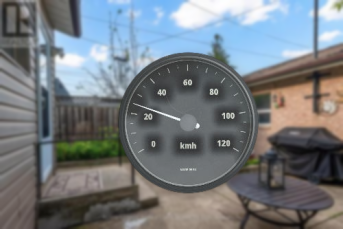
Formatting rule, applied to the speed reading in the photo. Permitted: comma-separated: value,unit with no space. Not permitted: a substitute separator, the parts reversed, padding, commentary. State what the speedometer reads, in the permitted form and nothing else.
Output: 25,km/h
